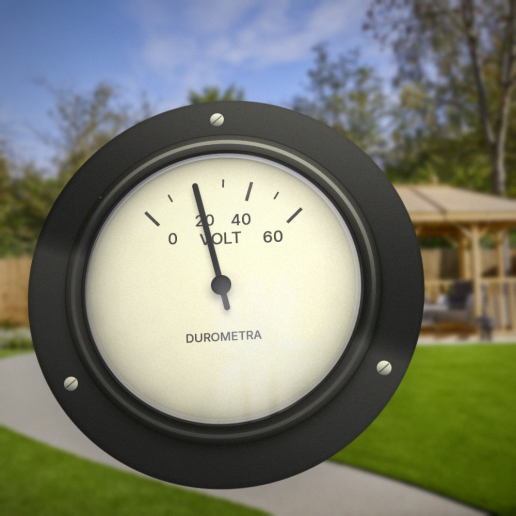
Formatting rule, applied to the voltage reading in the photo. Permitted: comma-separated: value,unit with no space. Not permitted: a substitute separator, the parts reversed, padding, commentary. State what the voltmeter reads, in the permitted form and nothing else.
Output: 20,V
